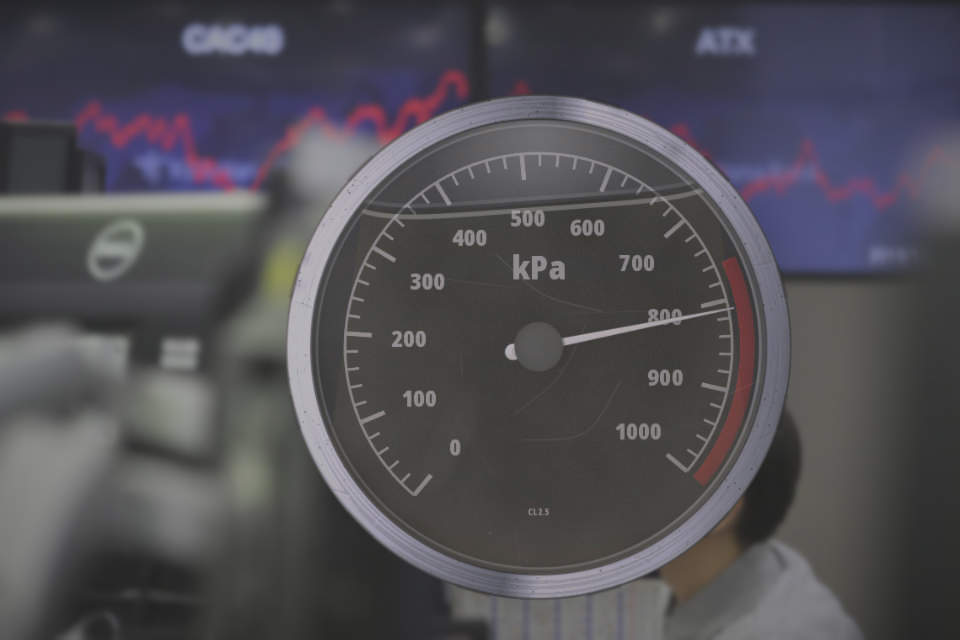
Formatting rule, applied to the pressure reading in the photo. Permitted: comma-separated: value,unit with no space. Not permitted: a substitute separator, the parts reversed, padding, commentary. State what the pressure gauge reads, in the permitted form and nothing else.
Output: 810,kPa
